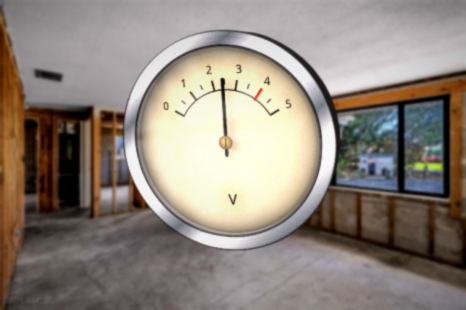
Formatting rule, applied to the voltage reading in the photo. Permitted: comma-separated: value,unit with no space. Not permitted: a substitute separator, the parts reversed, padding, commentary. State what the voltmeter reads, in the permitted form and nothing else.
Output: 2.5,V
